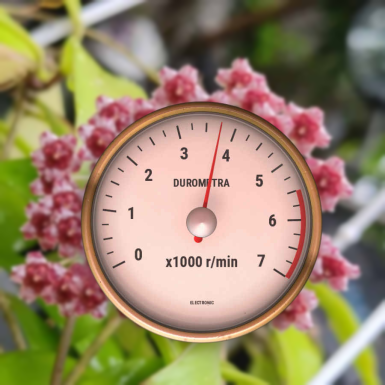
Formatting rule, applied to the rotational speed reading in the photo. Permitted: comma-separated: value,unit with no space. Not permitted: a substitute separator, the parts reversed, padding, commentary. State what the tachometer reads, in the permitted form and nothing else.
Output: 3750,rpm
